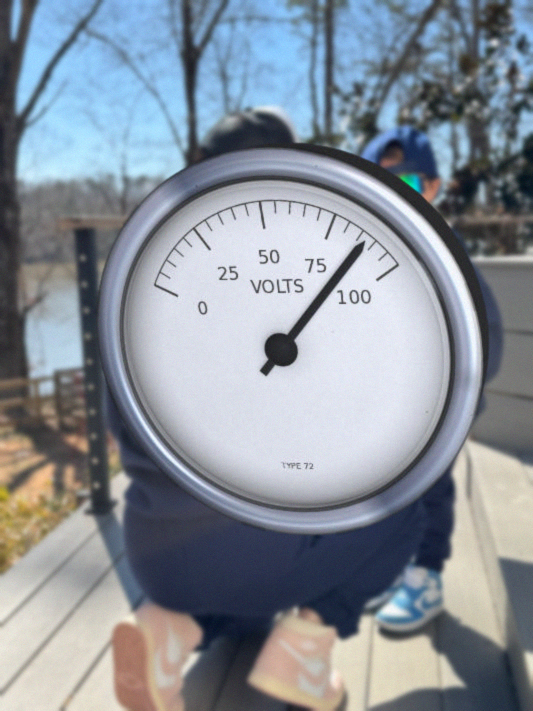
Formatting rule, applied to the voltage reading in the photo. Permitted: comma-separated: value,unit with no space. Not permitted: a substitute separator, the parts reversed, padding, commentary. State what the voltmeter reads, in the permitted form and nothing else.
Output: 87.5,V
